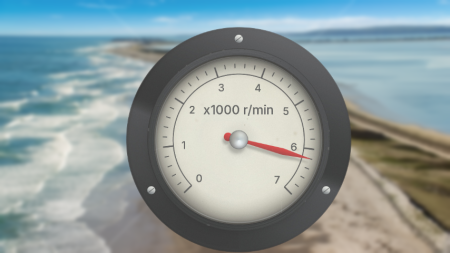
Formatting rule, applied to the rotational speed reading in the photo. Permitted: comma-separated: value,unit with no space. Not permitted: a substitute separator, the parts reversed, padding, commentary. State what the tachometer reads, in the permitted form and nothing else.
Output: 6200,rpm
